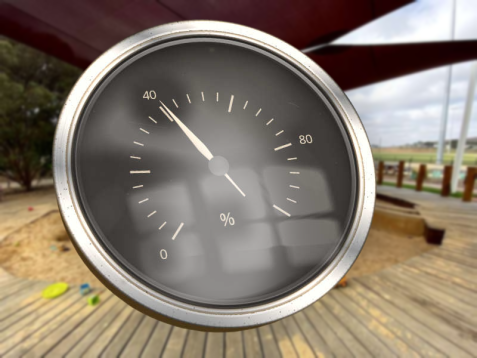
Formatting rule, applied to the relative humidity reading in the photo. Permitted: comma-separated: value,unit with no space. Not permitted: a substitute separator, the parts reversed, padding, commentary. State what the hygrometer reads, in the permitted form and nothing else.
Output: 40,%
